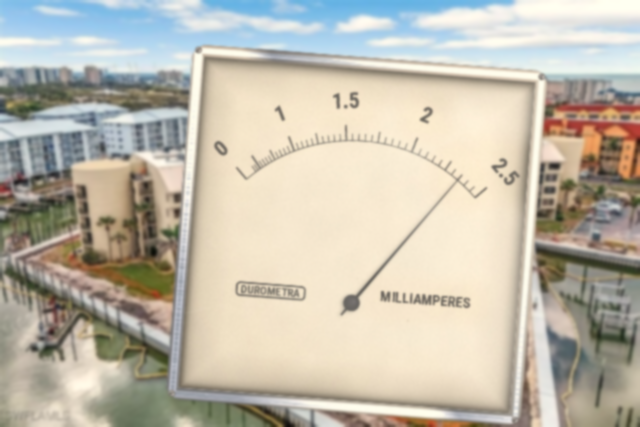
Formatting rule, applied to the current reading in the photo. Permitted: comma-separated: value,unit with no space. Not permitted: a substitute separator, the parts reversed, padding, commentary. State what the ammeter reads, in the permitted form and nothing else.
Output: 2.35,mA
